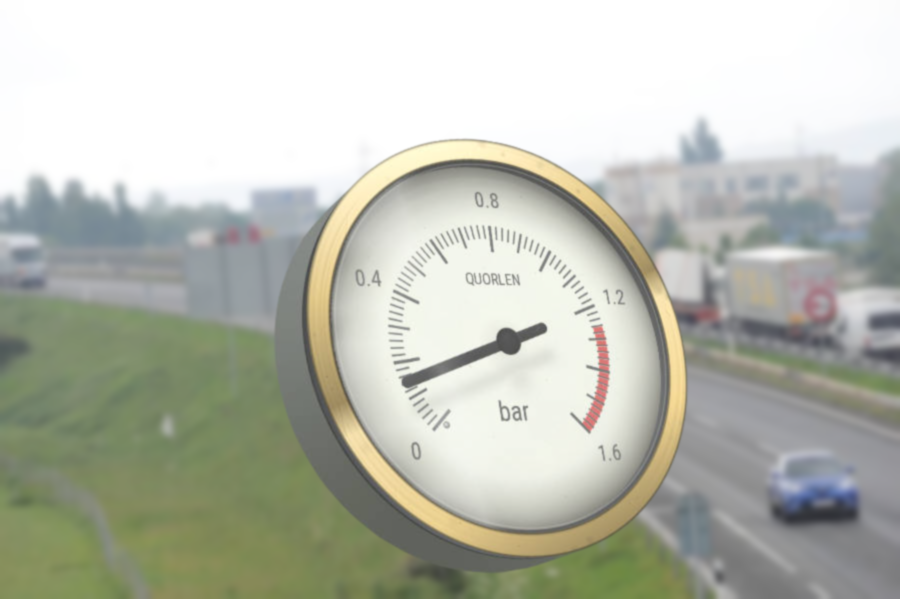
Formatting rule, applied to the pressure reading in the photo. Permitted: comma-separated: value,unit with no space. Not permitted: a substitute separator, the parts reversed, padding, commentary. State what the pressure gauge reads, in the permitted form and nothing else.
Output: 0.14,bar
